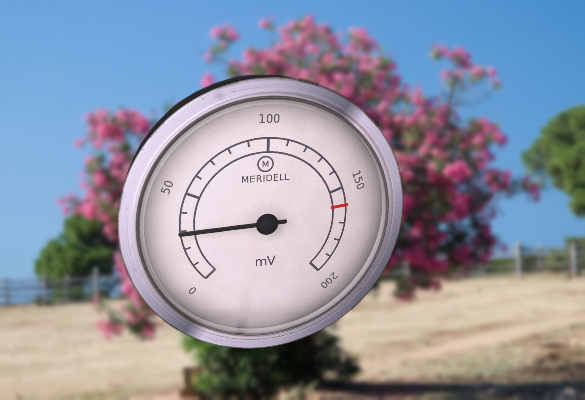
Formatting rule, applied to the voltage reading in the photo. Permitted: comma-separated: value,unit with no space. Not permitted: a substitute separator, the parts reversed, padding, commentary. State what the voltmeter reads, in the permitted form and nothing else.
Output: 30,mV
